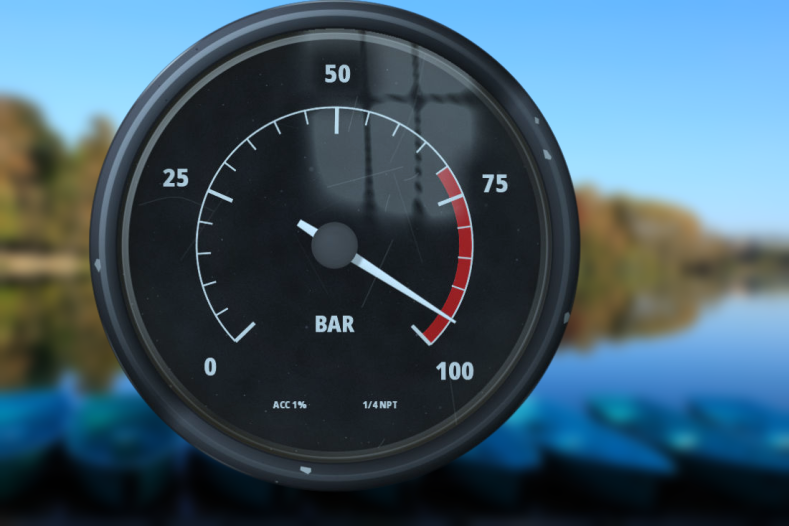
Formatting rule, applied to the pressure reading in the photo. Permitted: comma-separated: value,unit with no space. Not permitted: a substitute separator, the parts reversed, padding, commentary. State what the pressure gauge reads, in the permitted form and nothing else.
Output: 95,bar
